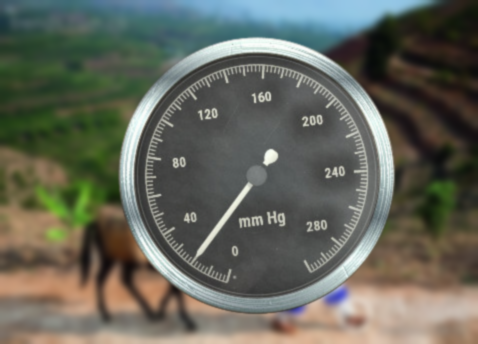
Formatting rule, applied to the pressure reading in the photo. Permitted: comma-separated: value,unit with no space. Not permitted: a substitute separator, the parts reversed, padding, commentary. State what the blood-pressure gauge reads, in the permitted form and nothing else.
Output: 20,mmHg
